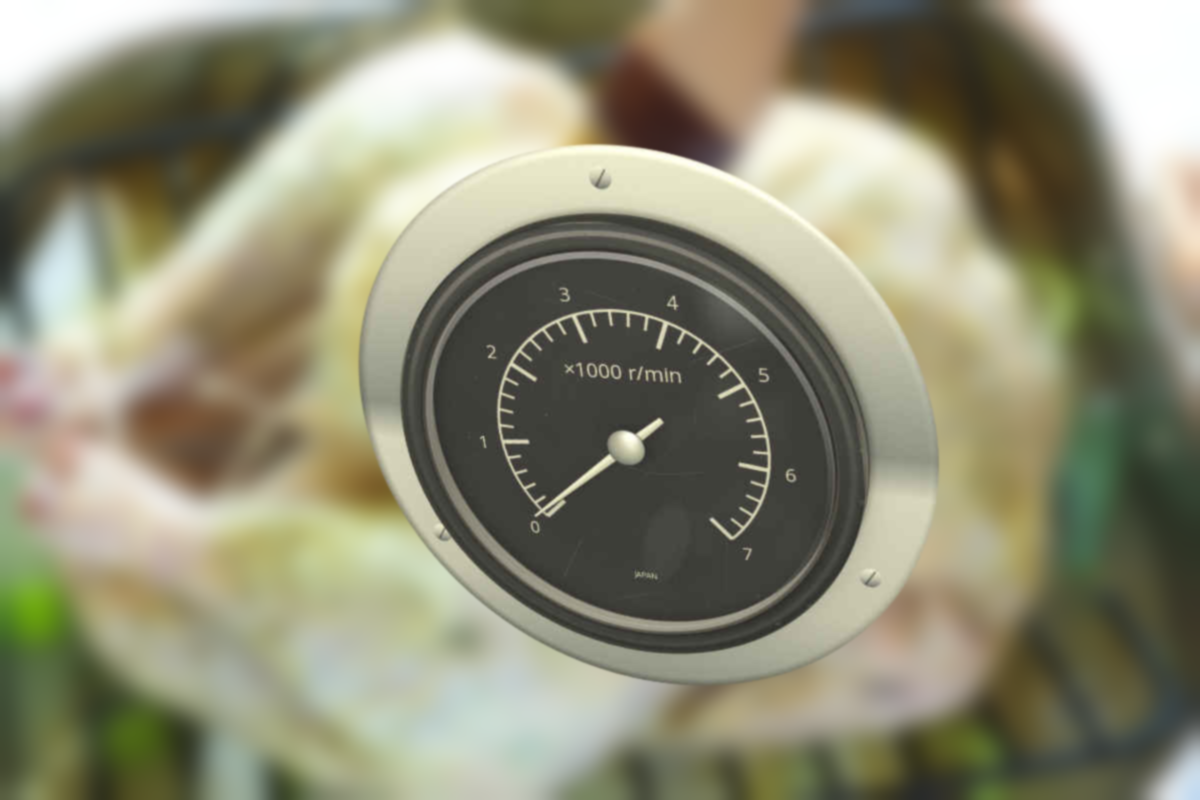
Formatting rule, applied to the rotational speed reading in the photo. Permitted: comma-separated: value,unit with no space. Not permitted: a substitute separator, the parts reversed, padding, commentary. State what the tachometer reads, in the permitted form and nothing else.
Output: 100,rpm
